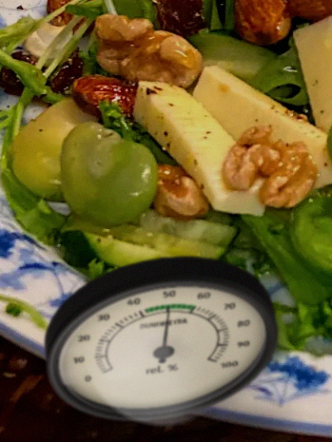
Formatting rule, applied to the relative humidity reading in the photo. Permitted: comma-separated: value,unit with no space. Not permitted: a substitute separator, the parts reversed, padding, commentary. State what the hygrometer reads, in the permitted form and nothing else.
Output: 50,%
